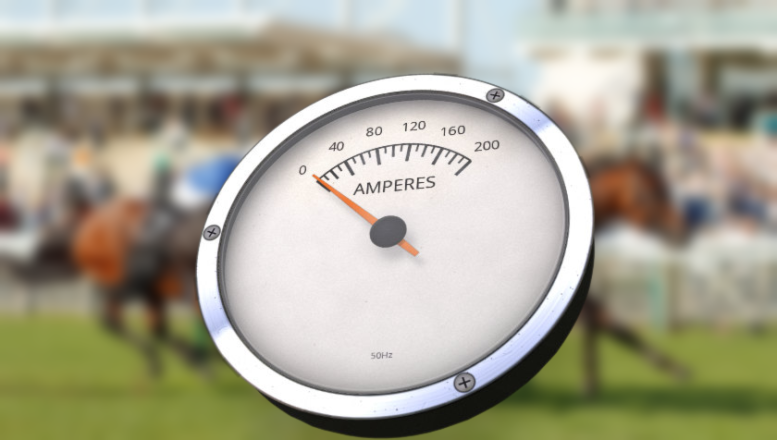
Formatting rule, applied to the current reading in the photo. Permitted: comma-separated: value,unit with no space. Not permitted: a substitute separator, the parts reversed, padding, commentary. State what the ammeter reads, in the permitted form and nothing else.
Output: 0,A
